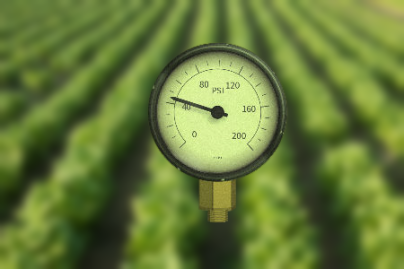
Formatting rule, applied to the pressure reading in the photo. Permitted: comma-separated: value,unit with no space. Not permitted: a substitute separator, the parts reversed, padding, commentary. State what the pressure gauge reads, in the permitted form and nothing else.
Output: 45,psi
